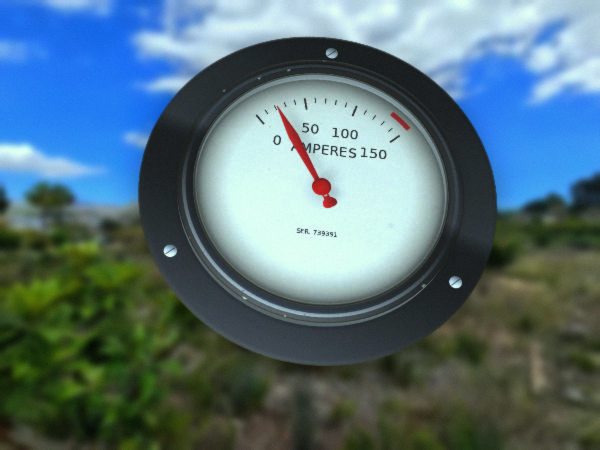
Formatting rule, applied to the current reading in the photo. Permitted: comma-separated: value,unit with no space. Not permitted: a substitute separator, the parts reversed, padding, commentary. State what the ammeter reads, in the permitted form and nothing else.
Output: 20,A
